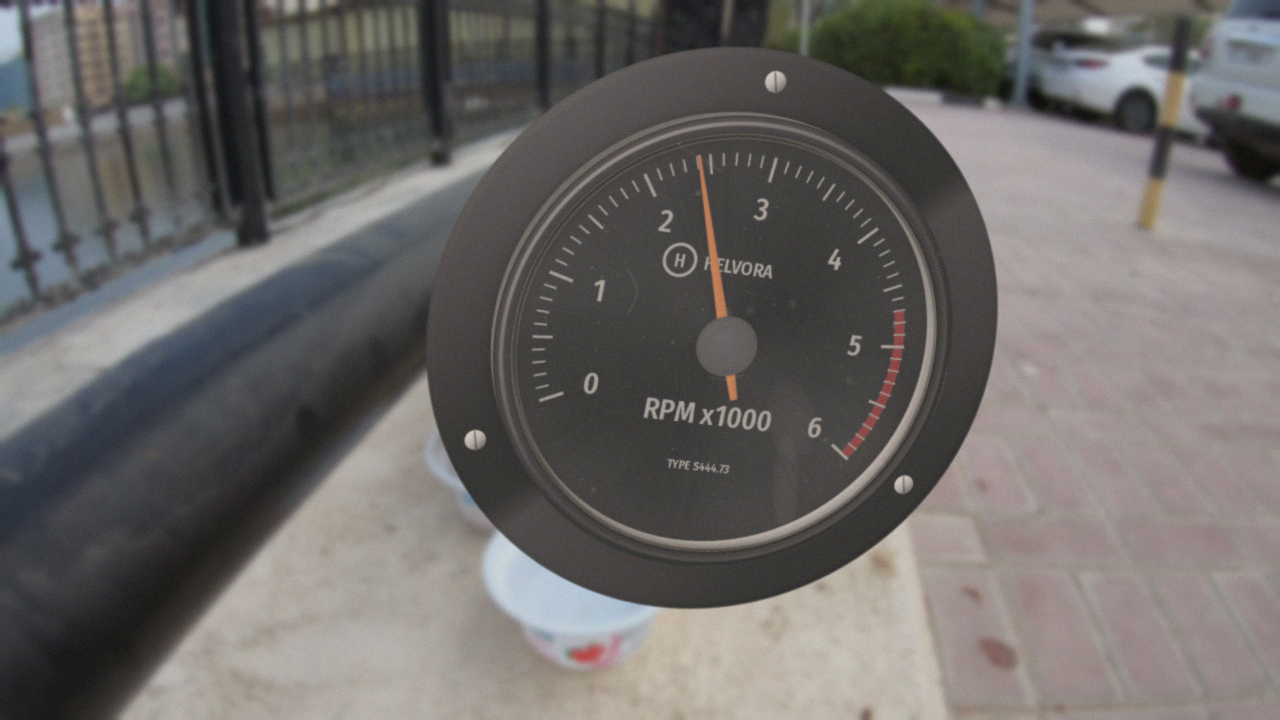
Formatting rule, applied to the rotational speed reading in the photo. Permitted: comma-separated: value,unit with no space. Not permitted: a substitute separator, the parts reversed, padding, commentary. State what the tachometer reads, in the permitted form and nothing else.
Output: 2400,rpm
